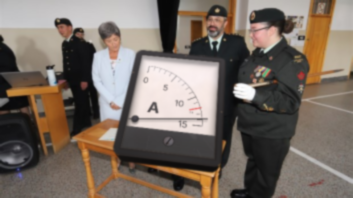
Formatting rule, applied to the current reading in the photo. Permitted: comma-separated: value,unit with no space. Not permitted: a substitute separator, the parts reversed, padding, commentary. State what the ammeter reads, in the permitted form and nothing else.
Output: 14,A
